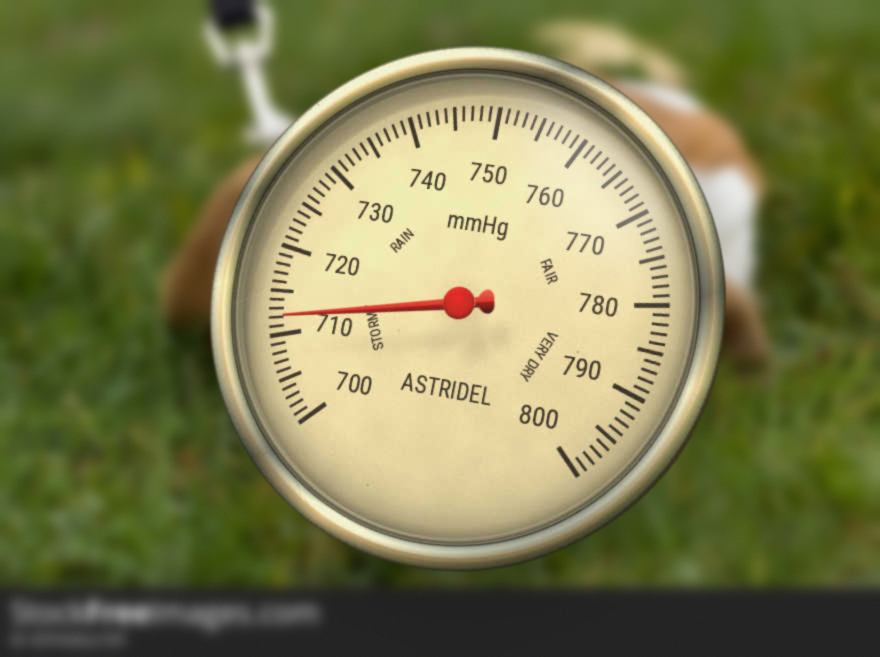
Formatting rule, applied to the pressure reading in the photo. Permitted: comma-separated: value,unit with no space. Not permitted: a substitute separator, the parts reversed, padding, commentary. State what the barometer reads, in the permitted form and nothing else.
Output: 712,mmHg
